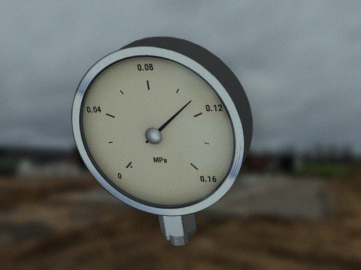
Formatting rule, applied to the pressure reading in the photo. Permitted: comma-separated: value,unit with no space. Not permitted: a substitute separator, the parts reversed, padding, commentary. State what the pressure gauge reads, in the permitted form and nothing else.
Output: 0.11,MPa
